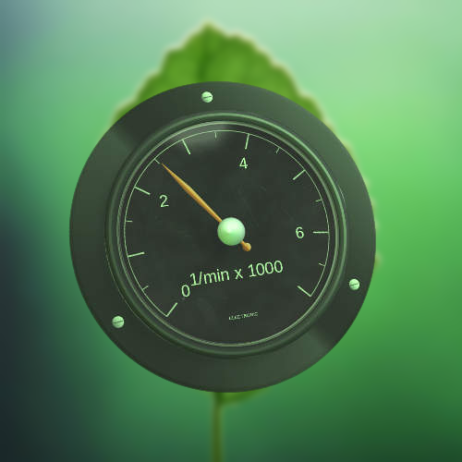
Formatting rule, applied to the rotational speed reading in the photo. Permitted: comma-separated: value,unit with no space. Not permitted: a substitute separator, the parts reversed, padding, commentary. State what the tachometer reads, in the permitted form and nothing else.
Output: 2500,rpm
